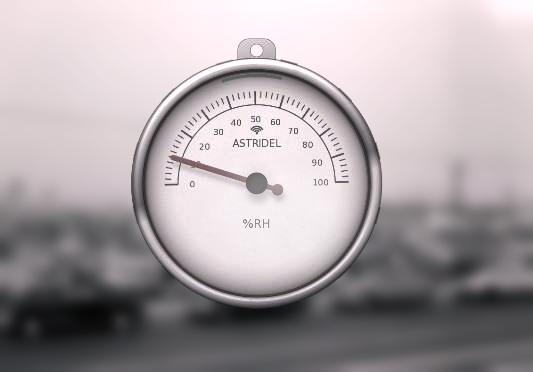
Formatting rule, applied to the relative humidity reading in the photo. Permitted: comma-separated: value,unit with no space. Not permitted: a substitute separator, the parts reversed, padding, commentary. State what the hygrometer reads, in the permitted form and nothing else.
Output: 10,%
